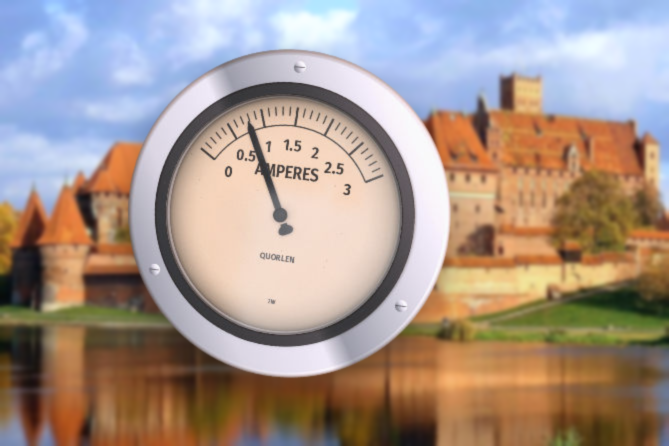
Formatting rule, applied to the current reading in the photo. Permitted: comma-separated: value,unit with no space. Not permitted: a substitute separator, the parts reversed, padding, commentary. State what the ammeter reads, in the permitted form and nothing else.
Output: 0.8,A
